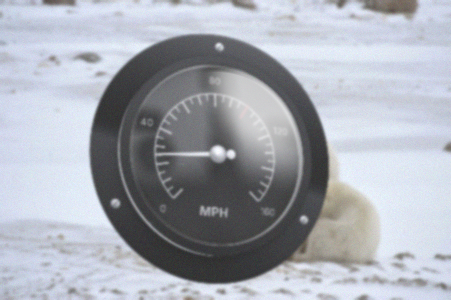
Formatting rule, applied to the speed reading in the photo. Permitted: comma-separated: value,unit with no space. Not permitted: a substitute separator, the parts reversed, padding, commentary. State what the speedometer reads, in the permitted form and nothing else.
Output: 25,mph
